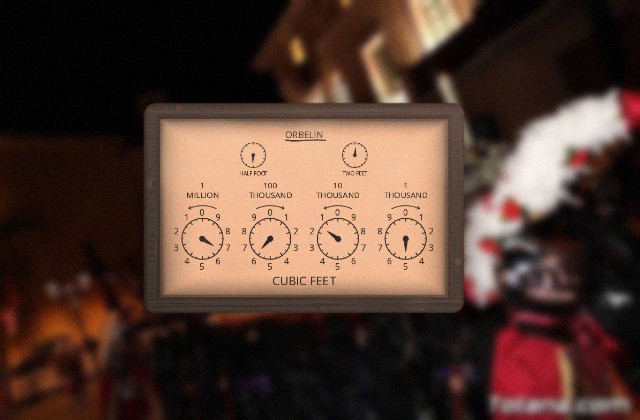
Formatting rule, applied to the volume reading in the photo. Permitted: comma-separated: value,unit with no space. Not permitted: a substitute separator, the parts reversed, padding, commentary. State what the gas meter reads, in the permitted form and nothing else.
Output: 661500,ft³
